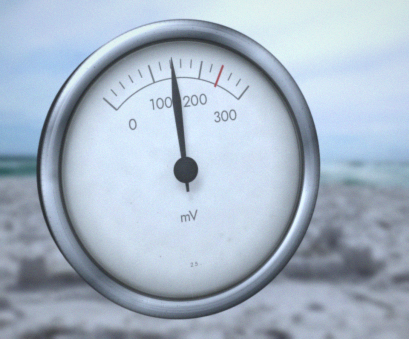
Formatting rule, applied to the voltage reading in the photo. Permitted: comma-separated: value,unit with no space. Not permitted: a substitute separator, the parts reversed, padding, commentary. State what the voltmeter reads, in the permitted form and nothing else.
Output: 140,mV
